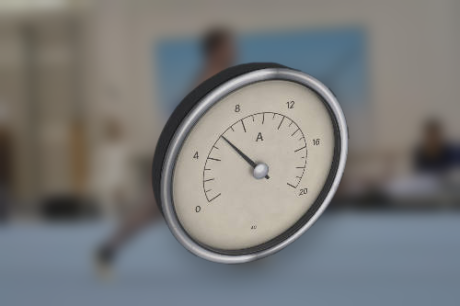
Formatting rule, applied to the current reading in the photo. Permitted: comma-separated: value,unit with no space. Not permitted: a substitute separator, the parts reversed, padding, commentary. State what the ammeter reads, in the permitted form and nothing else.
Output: 6,A
